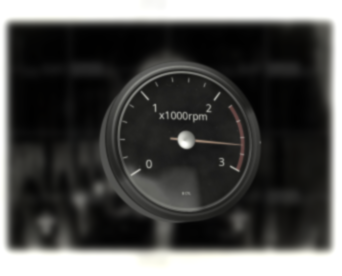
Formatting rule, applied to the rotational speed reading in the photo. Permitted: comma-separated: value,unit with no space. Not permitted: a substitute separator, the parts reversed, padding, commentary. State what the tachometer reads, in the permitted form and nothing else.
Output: 2700,rpm
